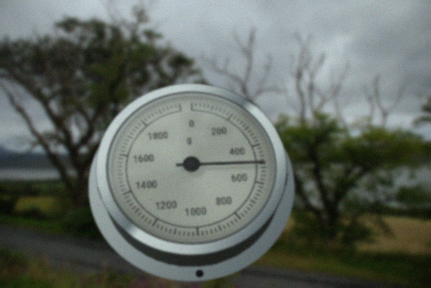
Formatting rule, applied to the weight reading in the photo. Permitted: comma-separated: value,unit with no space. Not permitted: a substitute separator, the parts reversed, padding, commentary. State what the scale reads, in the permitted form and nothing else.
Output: 500,g
